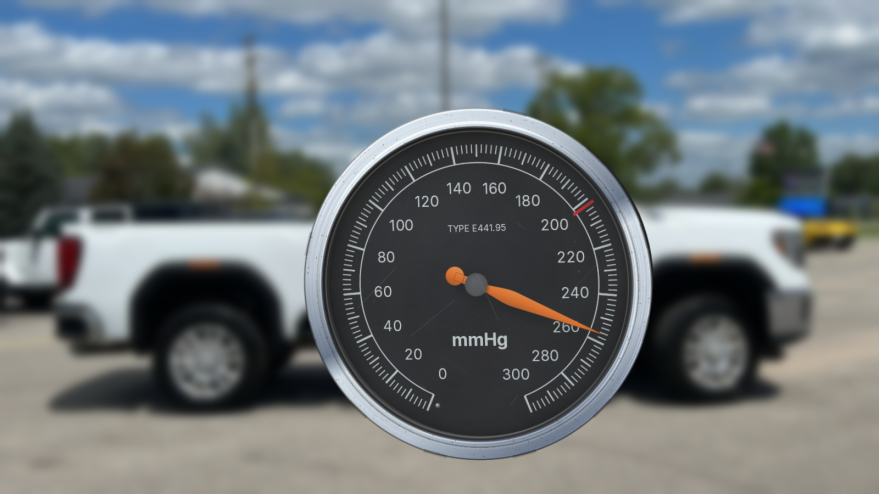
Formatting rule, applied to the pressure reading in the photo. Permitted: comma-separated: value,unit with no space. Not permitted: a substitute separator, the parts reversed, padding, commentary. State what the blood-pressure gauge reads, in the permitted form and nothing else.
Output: 256,mmHg
